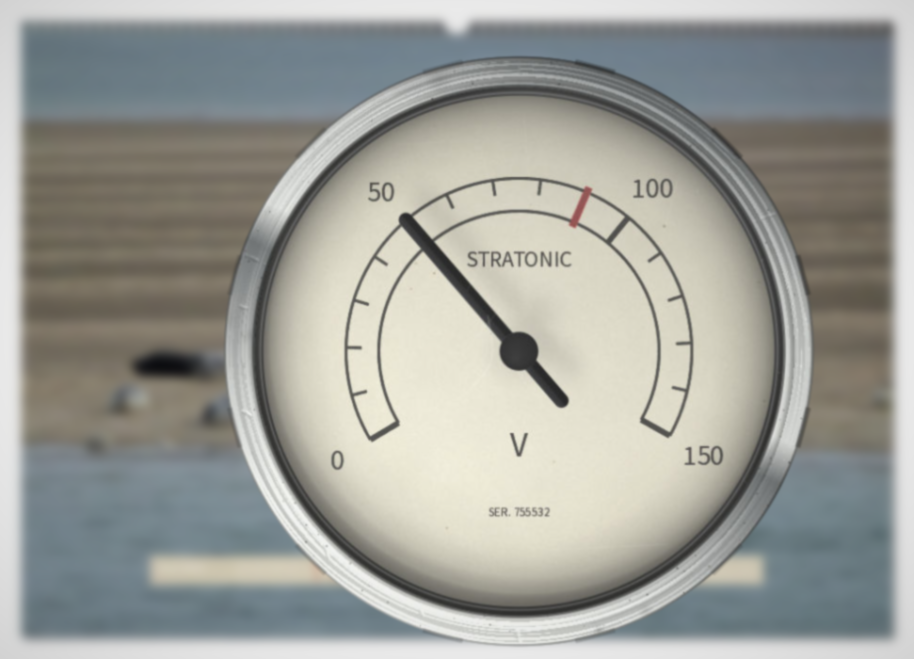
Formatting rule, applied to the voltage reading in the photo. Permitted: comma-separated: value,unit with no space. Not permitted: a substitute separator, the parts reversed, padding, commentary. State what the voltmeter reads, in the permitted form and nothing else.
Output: 50,V
